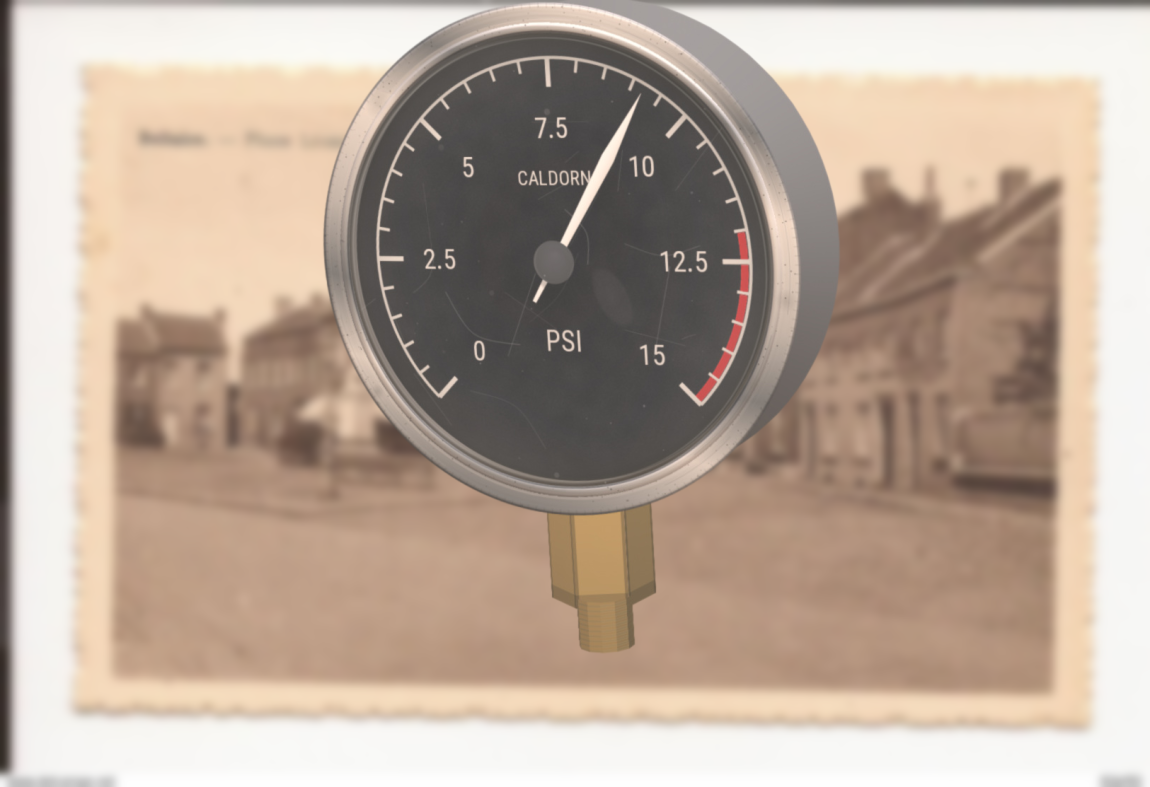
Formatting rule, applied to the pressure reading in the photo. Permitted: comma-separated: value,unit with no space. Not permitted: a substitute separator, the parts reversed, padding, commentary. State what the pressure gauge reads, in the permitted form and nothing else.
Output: 9.25,psi
